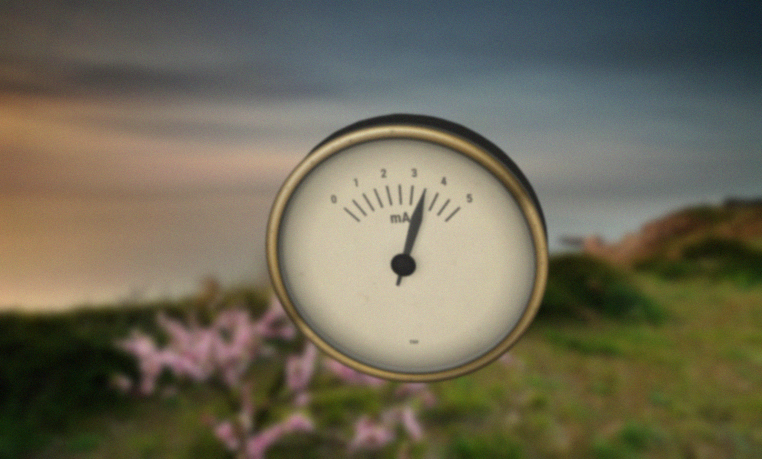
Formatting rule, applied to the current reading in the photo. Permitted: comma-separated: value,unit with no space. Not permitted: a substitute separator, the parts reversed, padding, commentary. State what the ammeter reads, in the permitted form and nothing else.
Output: 3.5,mA
